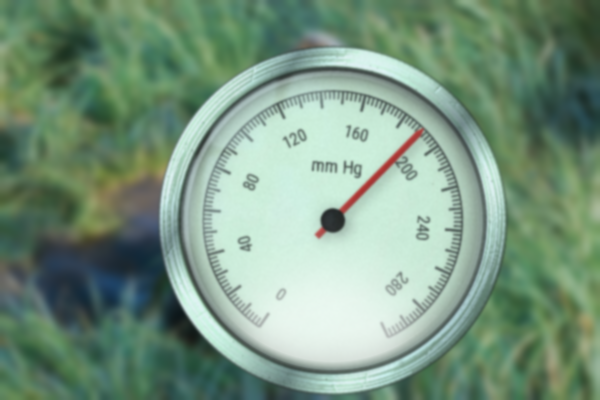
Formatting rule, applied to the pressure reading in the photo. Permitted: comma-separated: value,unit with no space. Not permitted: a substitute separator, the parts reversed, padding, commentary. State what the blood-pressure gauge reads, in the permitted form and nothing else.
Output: 190,mmHg
